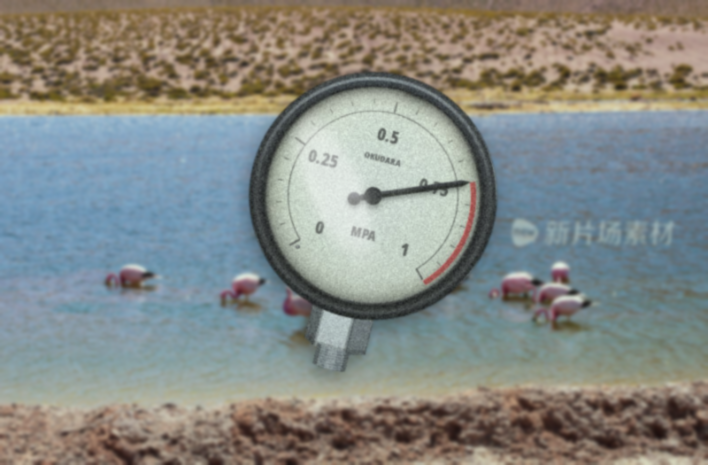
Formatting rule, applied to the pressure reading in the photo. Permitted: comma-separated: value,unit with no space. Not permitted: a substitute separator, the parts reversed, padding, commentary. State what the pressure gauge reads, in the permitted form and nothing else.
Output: 0.75,MPa
